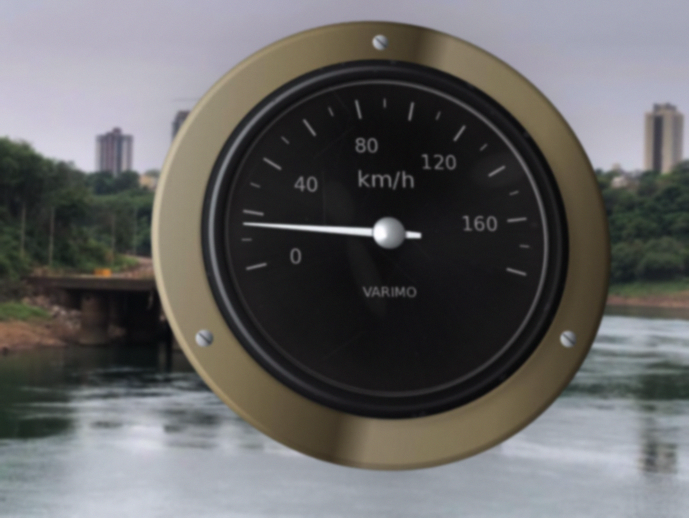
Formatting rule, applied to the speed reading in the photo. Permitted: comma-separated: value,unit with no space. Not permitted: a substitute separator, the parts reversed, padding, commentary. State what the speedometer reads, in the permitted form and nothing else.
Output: 15,km/h
